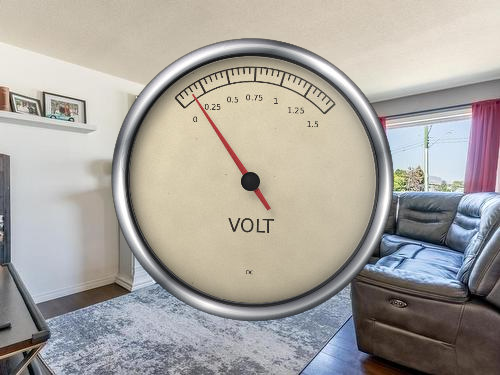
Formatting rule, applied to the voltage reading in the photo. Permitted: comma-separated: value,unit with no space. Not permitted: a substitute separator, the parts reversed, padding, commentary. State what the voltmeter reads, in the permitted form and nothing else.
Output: 0.15,V
